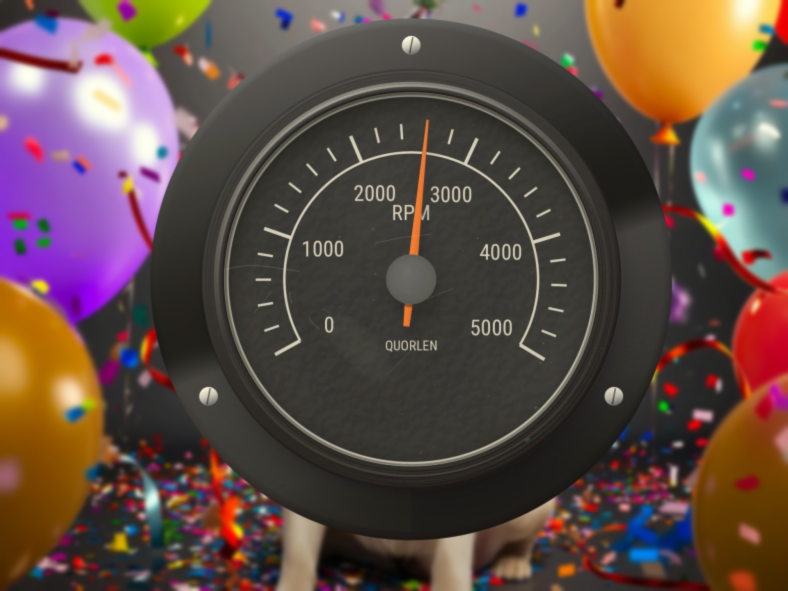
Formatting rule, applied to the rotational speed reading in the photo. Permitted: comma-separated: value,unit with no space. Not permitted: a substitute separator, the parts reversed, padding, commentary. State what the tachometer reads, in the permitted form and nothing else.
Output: 2600,rpm
